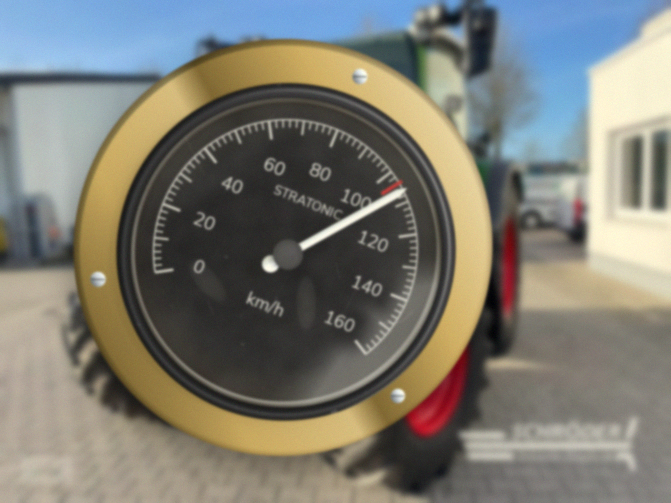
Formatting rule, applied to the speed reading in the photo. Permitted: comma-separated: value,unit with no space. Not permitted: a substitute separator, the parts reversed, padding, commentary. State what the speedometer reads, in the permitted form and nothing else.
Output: 106,km/h
